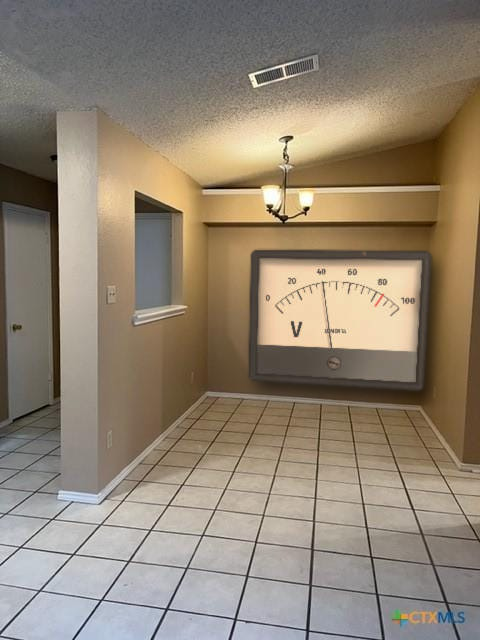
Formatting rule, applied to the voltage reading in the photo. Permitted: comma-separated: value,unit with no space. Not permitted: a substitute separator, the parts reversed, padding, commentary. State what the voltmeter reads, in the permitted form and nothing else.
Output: 40,V
